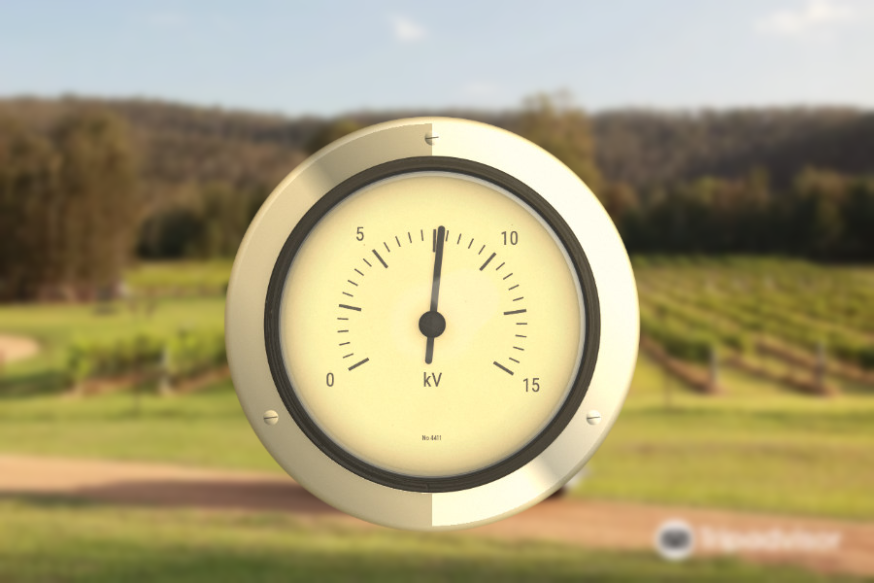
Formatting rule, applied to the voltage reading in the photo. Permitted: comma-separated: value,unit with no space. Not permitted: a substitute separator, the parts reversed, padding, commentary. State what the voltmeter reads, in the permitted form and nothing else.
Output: 7.75,kV
